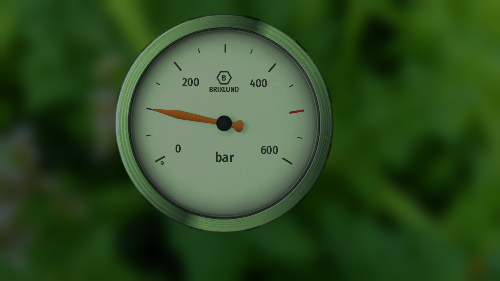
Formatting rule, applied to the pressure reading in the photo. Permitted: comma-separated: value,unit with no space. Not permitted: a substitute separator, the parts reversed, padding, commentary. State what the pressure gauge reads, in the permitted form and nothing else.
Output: 100,bar
